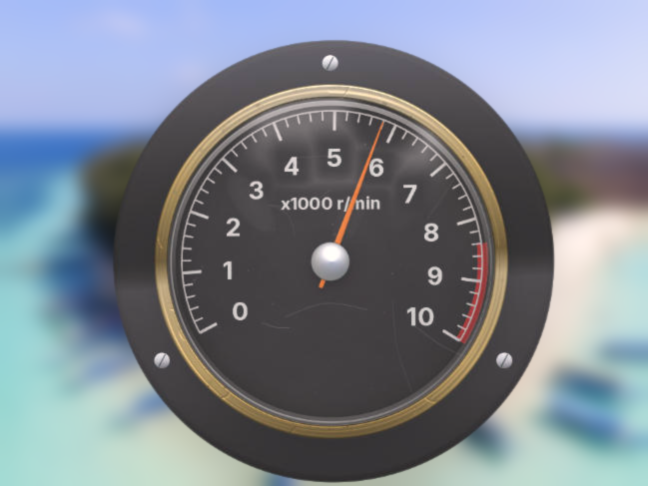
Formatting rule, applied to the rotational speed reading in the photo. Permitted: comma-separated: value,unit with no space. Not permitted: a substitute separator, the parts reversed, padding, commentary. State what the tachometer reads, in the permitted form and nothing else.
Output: 5800,rpm
